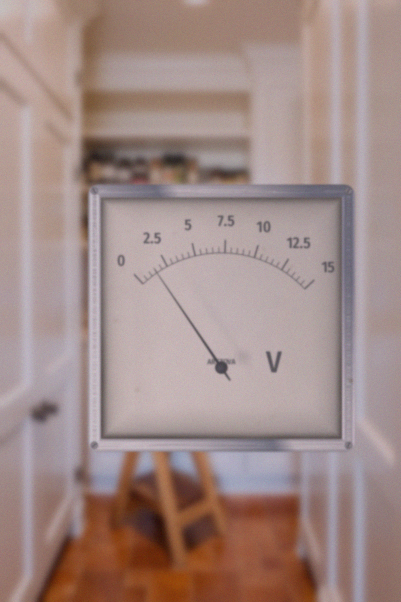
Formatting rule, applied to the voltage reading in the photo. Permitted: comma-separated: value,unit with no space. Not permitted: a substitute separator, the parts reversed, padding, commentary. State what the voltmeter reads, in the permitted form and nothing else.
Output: 1.5,V
